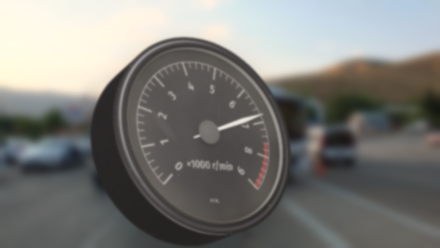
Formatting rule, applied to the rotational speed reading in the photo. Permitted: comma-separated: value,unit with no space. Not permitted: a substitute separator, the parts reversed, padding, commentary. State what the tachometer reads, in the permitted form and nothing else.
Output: 6800,rpm
